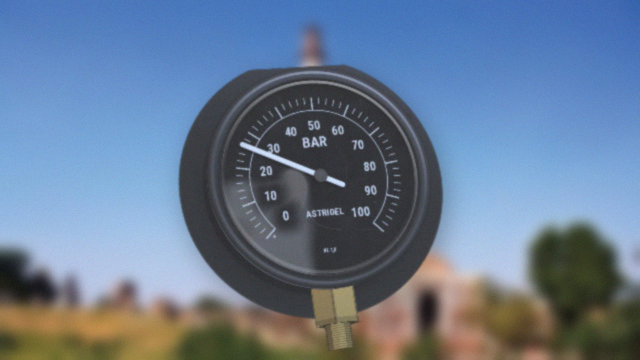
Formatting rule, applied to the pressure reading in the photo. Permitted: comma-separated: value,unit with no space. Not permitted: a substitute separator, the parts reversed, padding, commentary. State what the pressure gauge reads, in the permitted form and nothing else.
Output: 26,bar
